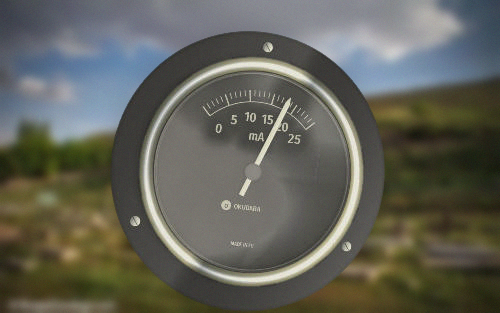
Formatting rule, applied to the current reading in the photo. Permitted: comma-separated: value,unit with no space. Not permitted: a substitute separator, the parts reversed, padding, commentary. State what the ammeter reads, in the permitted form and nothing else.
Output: 18,mA
